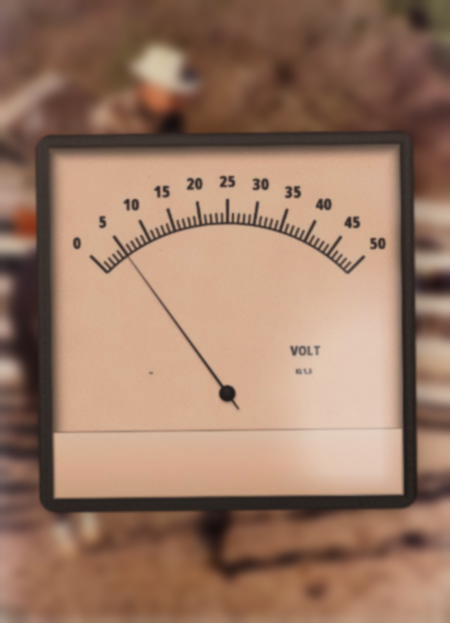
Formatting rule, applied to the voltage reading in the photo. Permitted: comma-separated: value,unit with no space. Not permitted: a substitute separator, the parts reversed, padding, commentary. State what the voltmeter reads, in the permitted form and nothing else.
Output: 5,V
